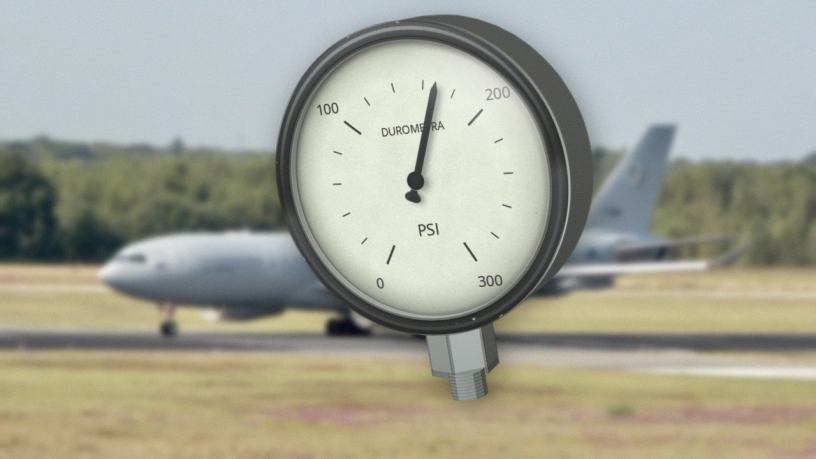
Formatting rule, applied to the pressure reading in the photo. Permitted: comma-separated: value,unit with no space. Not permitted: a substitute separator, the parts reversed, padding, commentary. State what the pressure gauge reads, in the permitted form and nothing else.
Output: 170,psi
